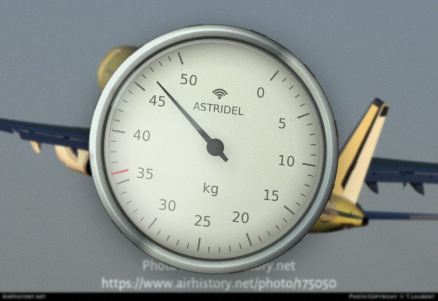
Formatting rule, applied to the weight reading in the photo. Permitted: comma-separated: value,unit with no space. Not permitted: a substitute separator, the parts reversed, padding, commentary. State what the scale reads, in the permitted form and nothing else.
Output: 46.5,kg
